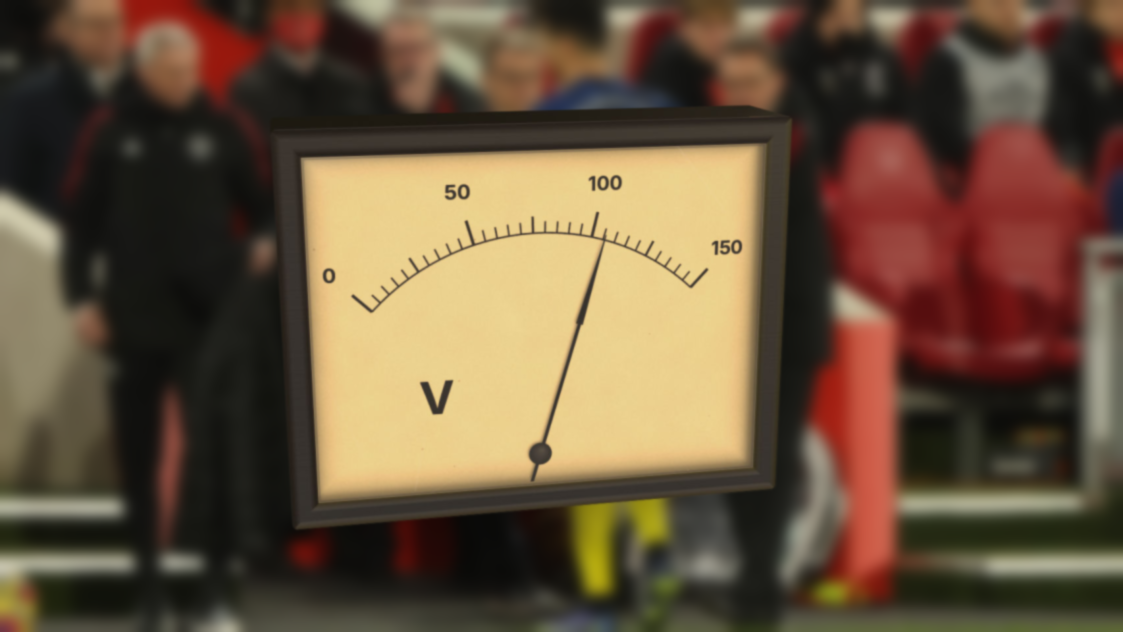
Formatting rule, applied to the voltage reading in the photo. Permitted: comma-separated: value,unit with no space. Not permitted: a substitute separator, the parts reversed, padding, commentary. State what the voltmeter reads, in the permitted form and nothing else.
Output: 105,V
